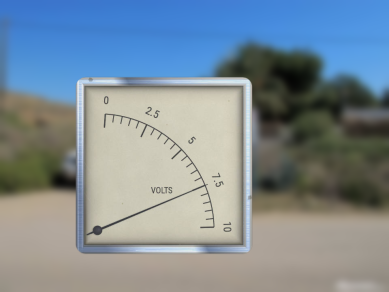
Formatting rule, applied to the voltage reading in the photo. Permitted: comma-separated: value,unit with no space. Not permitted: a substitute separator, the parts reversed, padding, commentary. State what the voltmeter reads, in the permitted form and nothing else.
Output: 7.5,V
